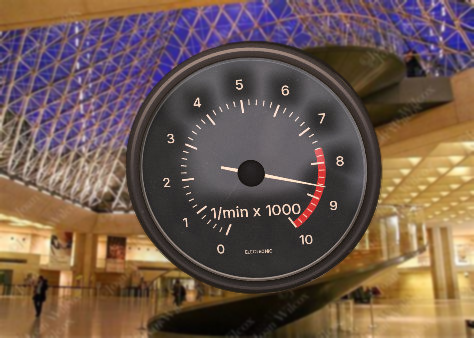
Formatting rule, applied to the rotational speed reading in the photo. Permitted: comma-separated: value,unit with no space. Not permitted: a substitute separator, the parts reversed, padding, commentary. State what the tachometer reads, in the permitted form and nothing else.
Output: 8600,rpm
